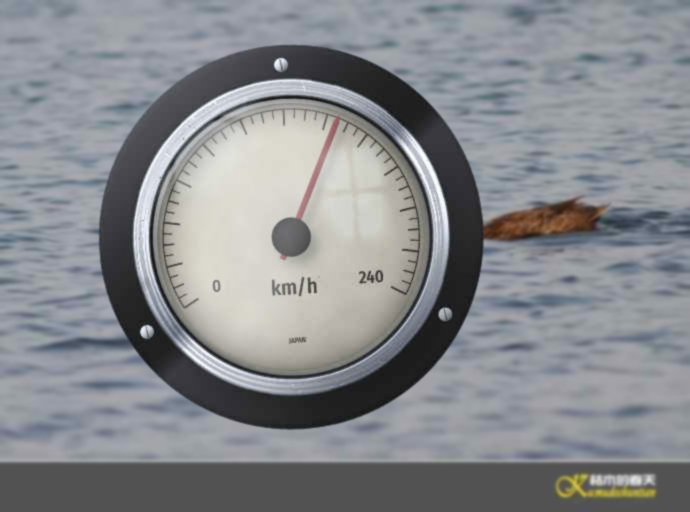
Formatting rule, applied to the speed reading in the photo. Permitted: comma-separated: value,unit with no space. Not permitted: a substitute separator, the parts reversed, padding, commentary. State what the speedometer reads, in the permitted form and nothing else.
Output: 145,km/h
